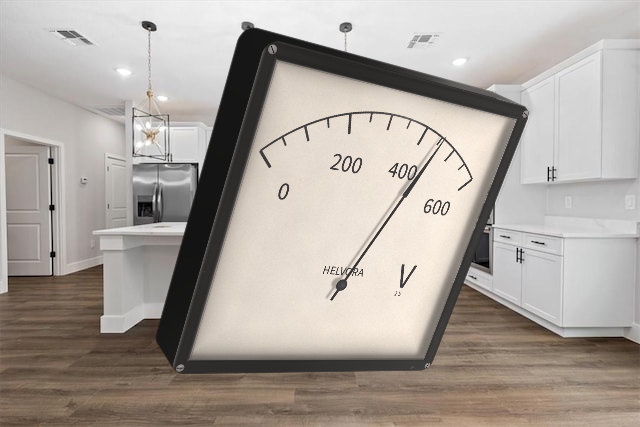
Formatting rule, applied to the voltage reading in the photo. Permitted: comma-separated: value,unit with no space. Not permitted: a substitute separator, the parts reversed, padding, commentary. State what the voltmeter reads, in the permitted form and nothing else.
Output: 450,V
